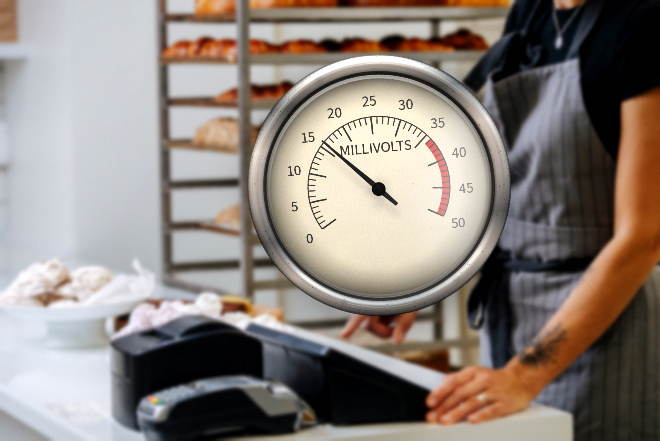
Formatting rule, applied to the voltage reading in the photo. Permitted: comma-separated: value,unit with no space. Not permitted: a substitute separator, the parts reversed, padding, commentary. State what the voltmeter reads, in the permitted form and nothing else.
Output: 16,mV
